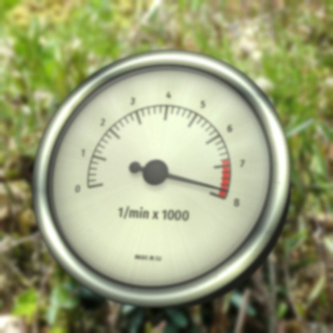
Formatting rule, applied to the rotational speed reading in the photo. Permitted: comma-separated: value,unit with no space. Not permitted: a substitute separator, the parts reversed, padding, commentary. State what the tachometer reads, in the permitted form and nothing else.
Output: 7800,rpm
